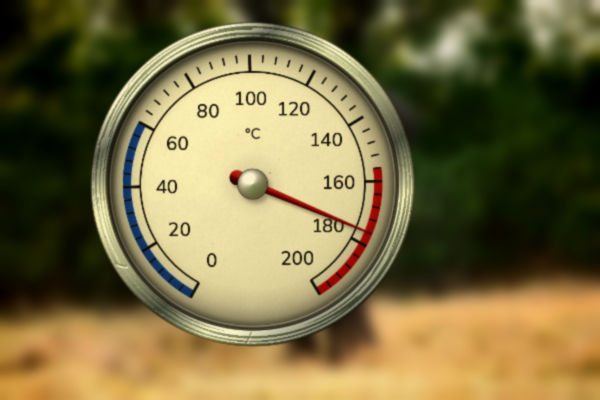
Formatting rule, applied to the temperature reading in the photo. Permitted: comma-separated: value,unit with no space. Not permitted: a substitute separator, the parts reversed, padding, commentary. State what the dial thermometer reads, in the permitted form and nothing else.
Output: 176,°C
